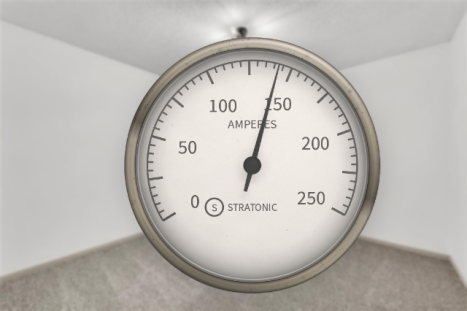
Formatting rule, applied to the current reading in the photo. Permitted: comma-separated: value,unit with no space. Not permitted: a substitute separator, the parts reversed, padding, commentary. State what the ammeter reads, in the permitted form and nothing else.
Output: 142.5,A
